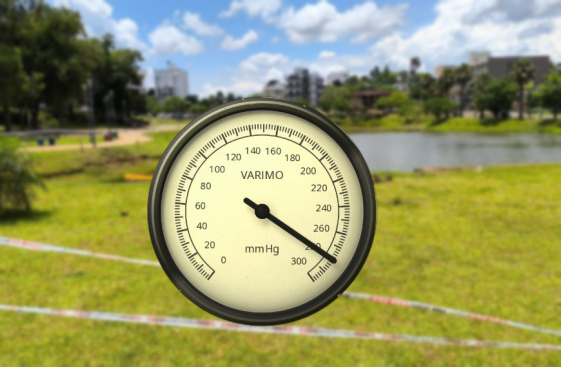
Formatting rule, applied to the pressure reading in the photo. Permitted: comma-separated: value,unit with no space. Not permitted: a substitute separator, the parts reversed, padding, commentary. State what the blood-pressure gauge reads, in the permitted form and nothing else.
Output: 280,mmHg
